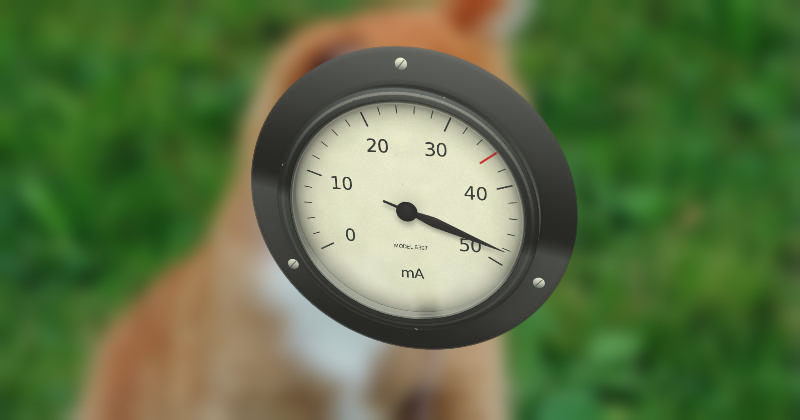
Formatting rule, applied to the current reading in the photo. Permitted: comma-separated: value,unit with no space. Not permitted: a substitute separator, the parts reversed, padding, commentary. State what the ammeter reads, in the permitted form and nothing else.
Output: 48,mA
